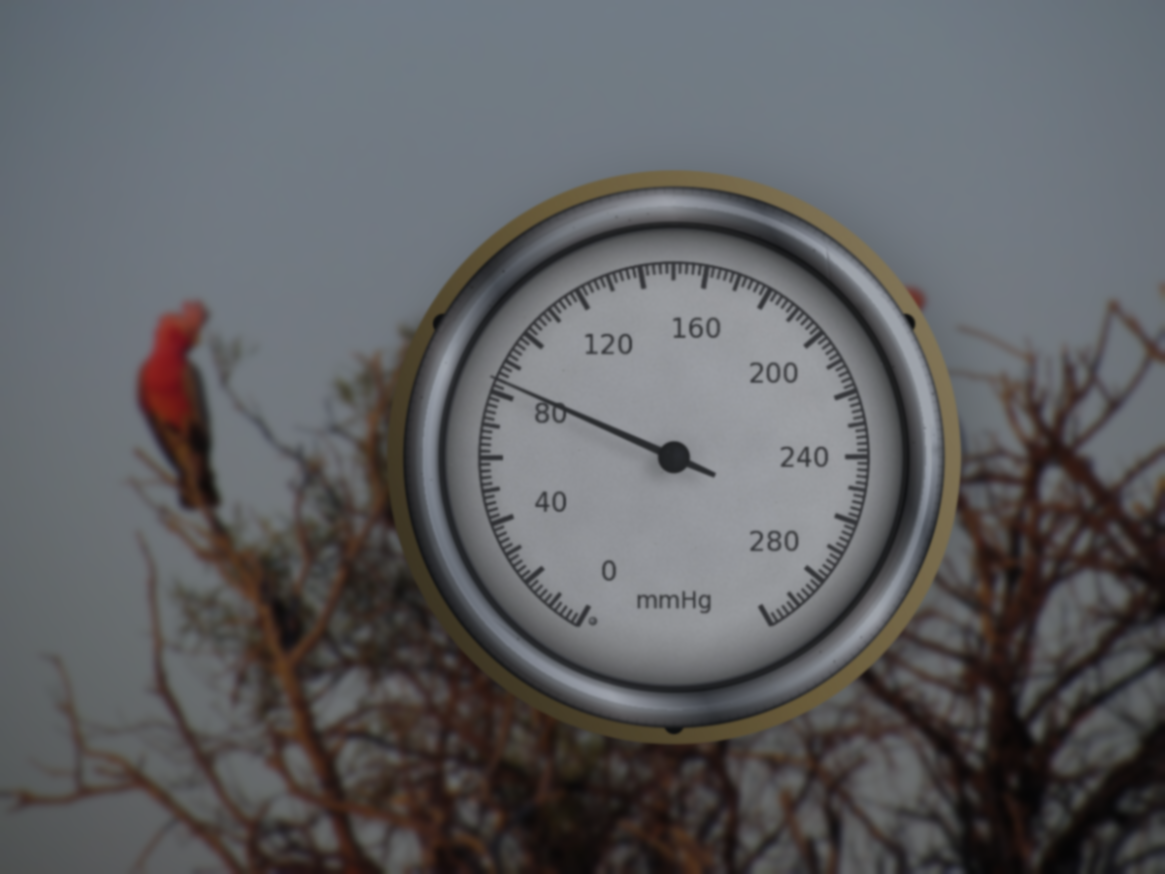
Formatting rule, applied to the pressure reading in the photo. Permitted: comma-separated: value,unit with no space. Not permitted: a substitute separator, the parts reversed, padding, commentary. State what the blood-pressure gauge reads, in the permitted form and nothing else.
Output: 84,mmHg
